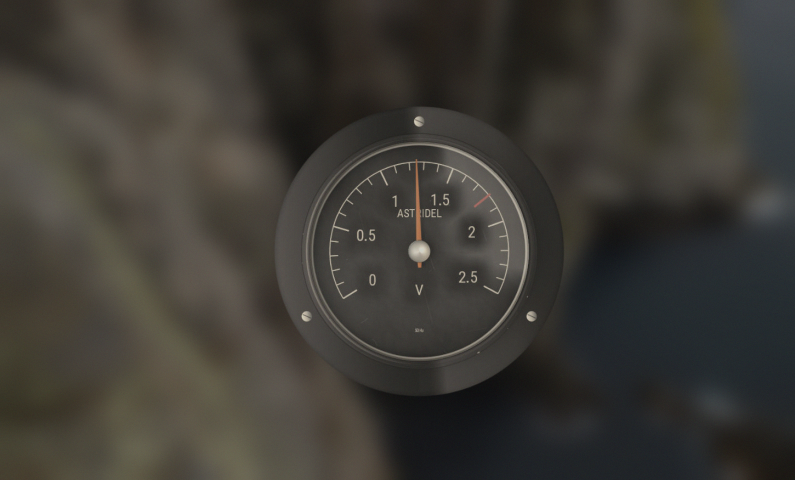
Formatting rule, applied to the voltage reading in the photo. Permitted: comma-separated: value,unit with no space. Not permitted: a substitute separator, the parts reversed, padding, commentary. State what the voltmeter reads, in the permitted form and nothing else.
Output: 1.25,V
